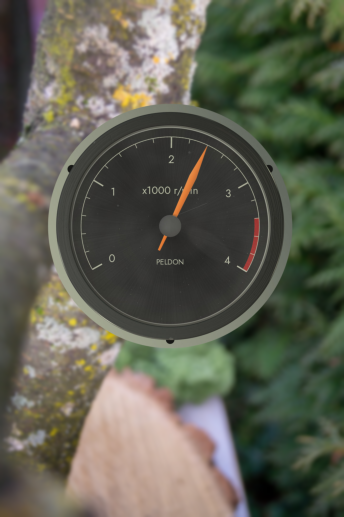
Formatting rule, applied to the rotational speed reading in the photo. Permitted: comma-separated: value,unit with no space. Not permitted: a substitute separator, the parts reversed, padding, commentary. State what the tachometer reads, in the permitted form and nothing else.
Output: 2400,rpm
